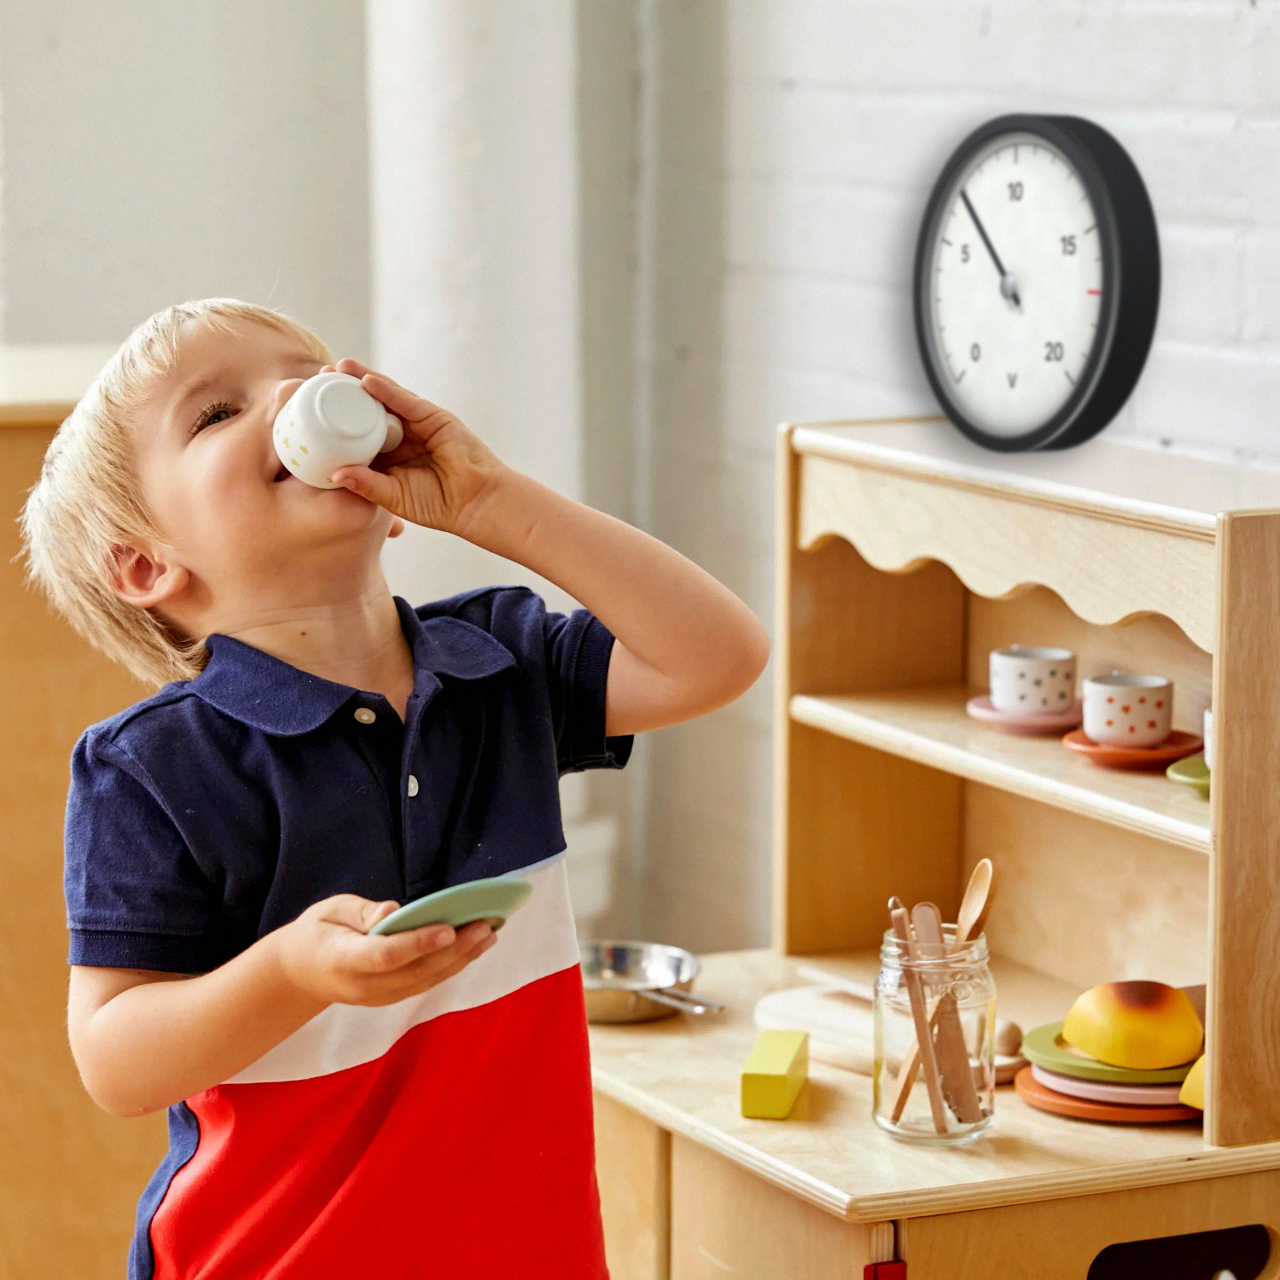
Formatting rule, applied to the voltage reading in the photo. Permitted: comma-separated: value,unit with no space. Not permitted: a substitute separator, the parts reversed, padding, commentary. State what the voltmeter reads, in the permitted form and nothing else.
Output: 7,V
